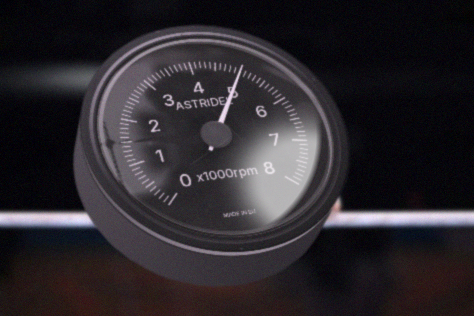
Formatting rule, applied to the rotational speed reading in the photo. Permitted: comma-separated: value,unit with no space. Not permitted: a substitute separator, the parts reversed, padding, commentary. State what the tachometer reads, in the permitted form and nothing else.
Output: 5000,rpm
